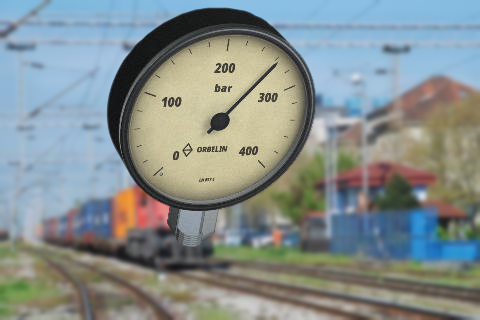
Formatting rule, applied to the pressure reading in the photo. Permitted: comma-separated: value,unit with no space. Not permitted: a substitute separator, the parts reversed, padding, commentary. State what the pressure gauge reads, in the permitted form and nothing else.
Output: 260,bar
